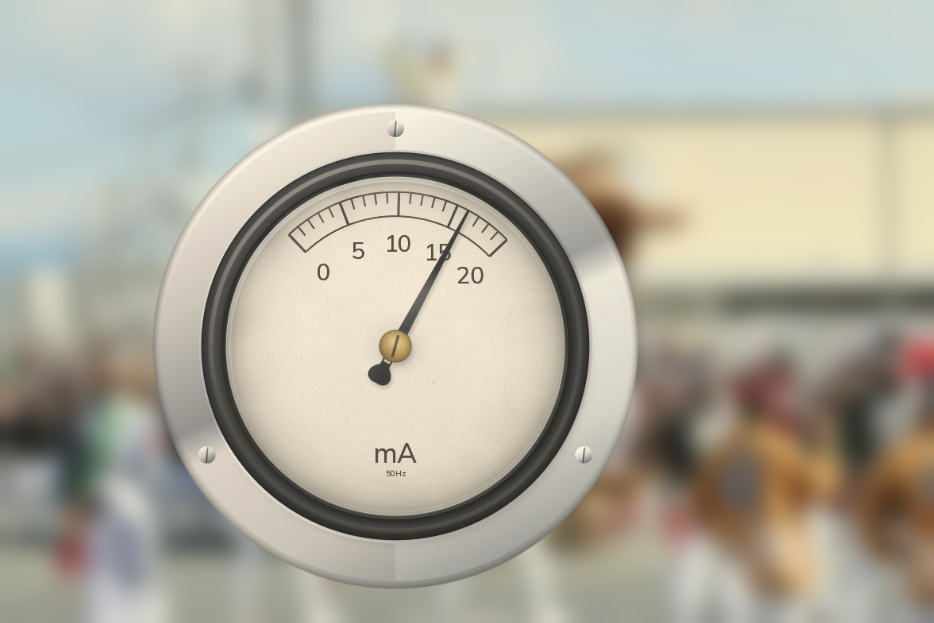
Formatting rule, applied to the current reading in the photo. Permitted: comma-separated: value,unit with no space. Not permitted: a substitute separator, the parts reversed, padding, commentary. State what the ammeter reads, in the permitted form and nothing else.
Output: 16,mA
